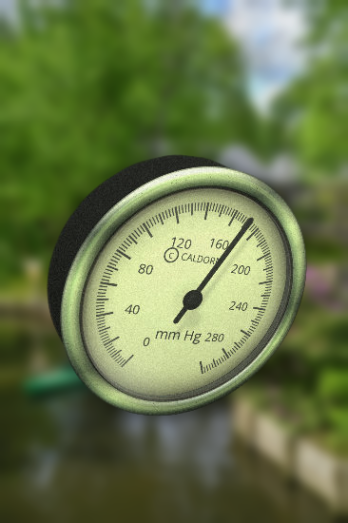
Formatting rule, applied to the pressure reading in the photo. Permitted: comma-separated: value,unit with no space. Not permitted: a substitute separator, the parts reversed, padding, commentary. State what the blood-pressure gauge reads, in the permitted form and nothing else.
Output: 170,mmHg
